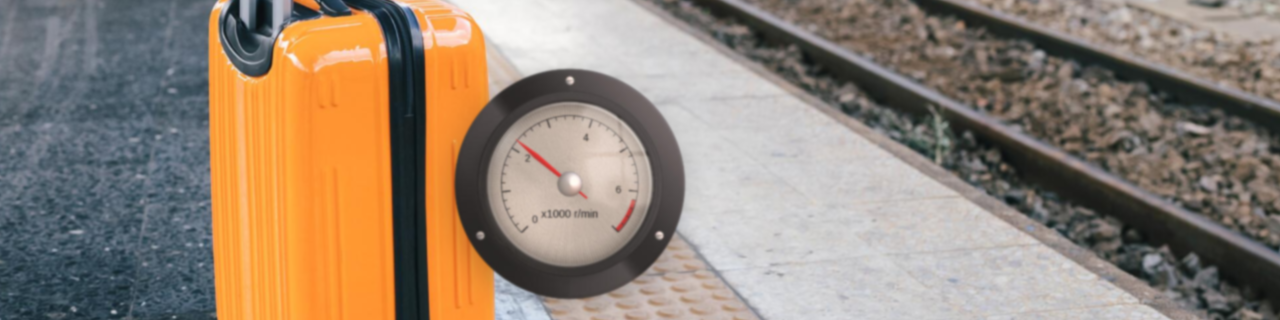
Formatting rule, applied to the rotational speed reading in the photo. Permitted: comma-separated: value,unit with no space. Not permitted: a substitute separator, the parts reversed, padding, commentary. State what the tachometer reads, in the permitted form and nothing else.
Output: 2200,rpm
